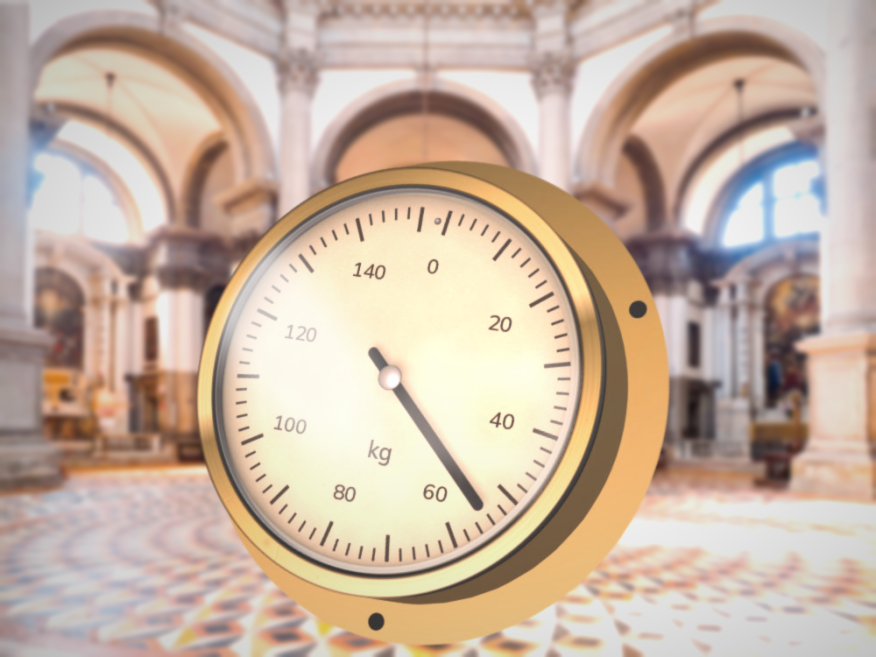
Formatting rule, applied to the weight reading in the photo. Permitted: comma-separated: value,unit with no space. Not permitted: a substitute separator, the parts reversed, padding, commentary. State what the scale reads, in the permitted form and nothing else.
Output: 54,kg
